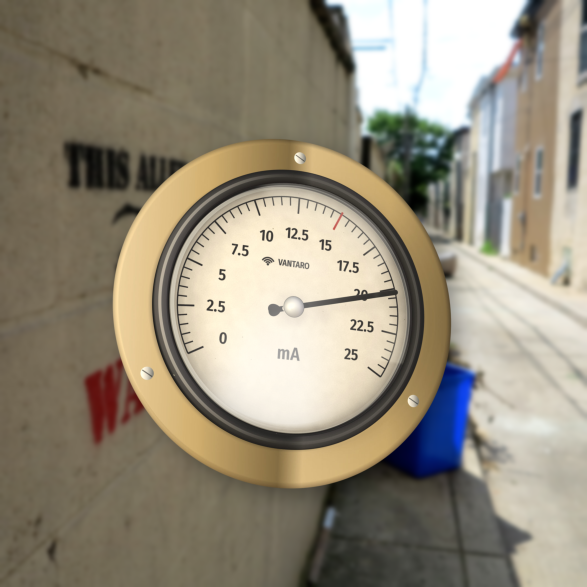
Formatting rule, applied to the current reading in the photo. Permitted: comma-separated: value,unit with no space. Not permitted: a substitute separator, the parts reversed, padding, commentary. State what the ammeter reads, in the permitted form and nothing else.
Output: 20.25,mA
